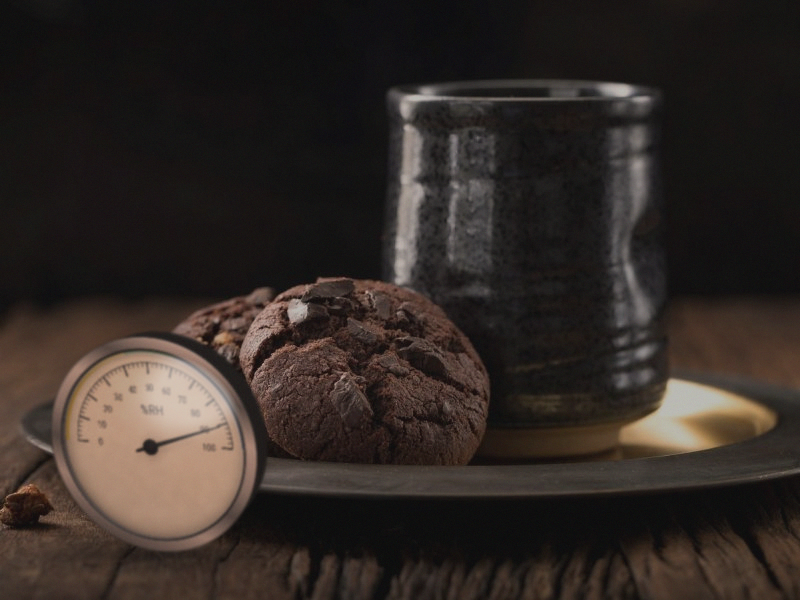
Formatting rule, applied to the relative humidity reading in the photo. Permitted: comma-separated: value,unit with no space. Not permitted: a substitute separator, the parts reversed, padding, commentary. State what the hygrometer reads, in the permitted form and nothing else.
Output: 90,%
